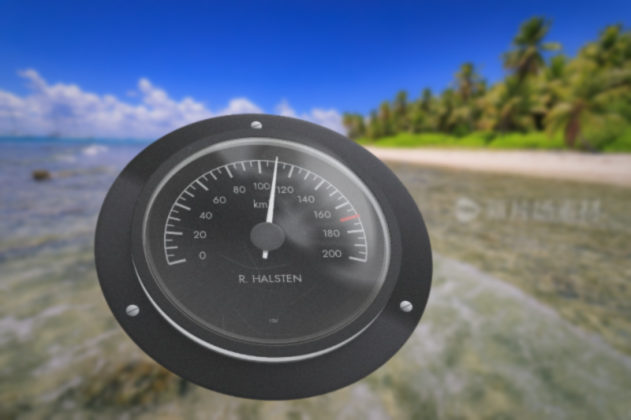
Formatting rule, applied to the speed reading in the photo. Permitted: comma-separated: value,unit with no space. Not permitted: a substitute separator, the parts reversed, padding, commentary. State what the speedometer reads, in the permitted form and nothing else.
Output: 110,km/h
